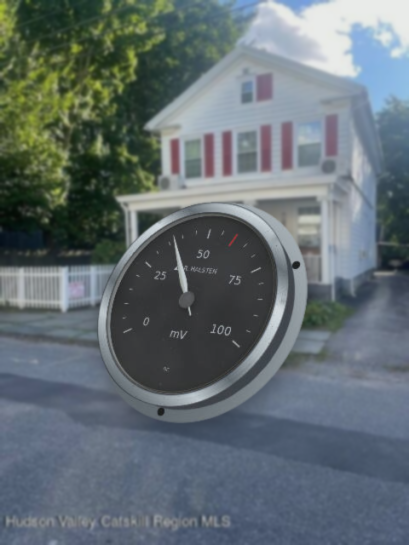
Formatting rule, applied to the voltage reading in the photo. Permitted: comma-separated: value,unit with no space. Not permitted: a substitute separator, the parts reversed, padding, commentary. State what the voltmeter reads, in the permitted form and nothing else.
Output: 37.5,mV
